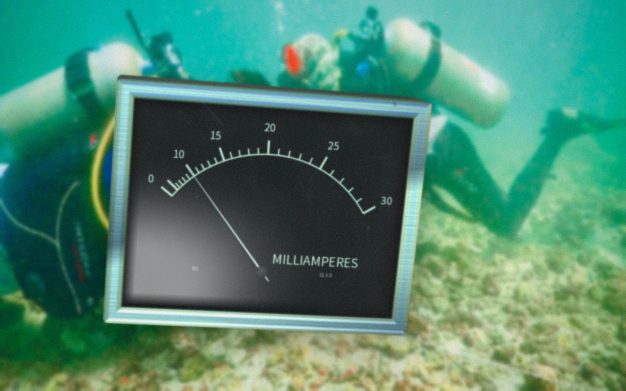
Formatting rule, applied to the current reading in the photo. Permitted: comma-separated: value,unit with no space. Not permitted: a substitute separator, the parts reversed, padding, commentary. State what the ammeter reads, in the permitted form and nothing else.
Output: 10,mA
